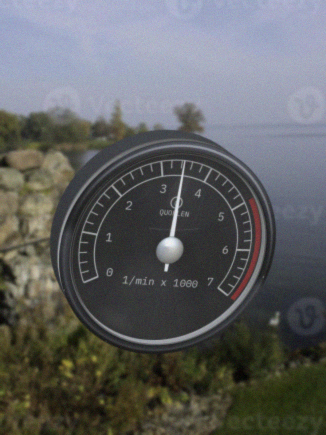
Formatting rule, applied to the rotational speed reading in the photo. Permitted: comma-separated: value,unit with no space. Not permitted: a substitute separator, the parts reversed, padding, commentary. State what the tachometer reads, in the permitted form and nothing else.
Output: 3400,rpm
